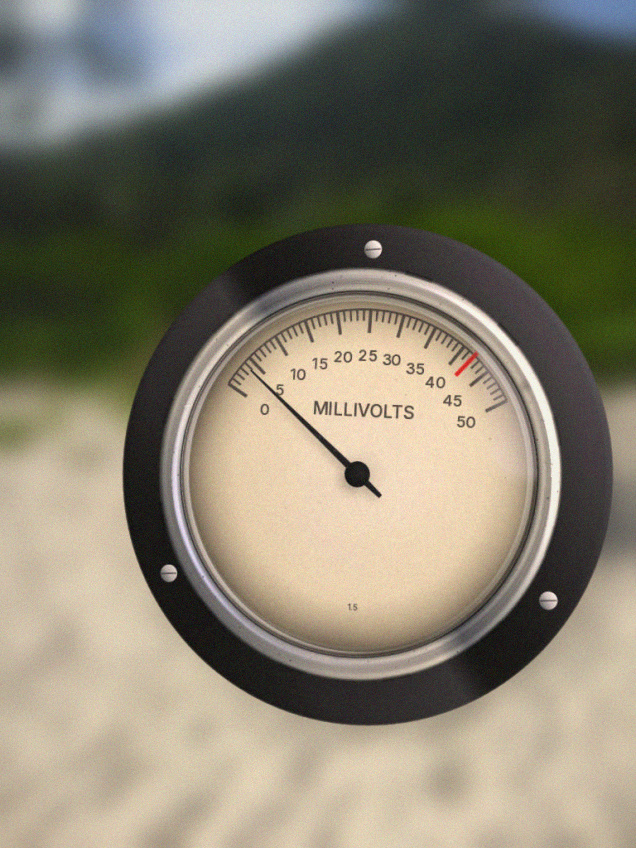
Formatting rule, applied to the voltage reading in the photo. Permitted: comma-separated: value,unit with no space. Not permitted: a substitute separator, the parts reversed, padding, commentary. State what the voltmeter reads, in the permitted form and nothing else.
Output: 4,mV
